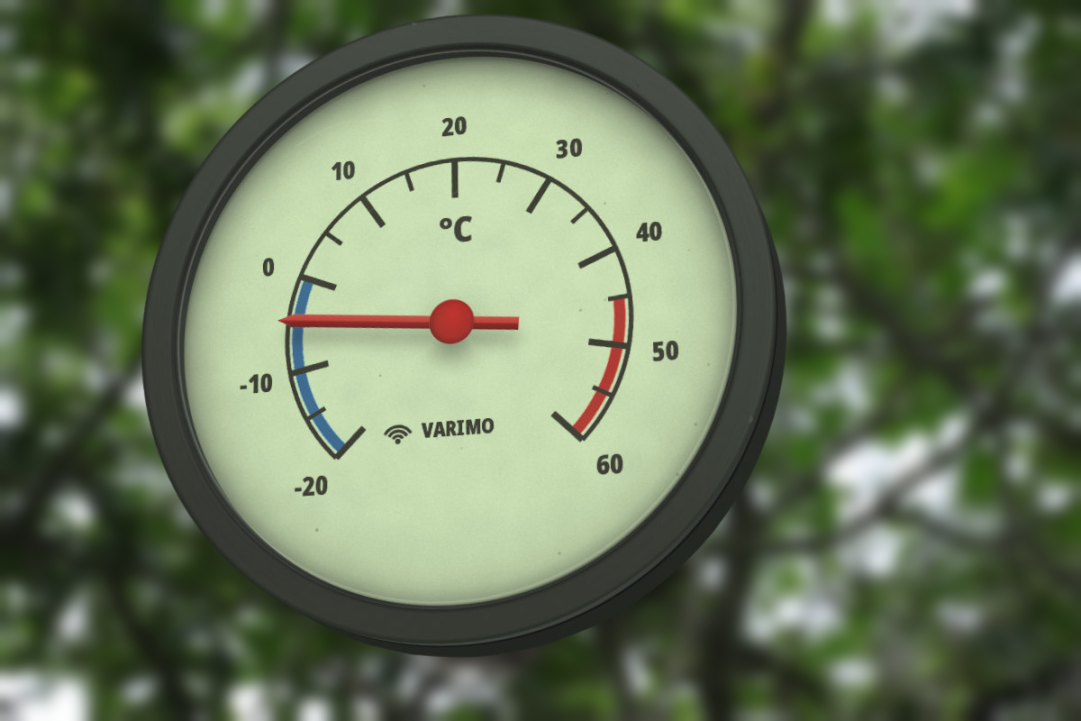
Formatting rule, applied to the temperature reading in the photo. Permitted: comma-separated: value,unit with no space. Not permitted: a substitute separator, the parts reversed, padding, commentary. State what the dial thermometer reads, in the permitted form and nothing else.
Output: -5,°C
